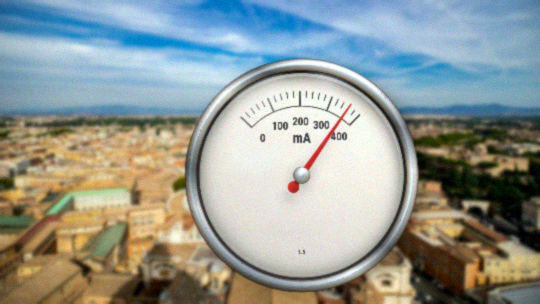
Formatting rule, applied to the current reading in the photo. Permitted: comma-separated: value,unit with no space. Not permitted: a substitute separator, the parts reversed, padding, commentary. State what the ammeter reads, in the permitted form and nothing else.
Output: 360,mA
